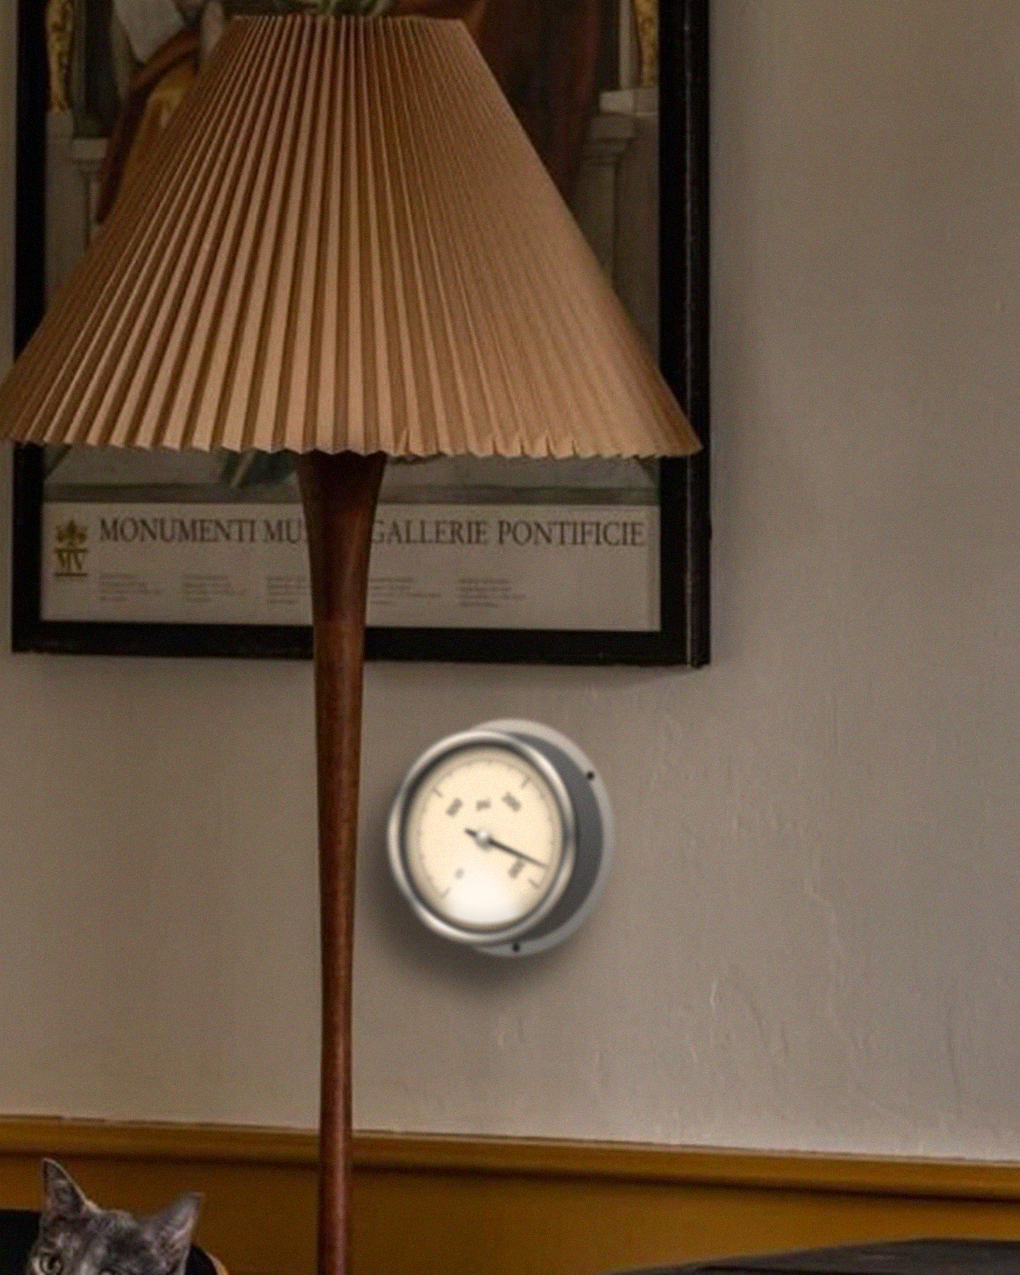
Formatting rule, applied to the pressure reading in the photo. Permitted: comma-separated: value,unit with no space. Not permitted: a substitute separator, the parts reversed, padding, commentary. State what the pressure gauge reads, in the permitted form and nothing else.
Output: 280,psi
